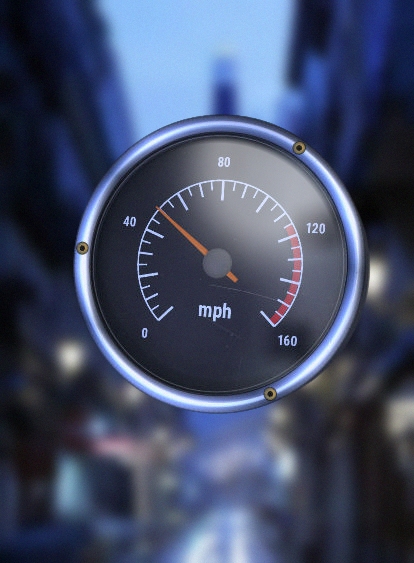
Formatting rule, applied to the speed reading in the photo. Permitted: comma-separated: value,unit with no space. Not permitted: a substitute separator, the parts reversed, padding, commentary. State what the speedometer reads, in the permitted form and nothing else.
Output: 50,mph
